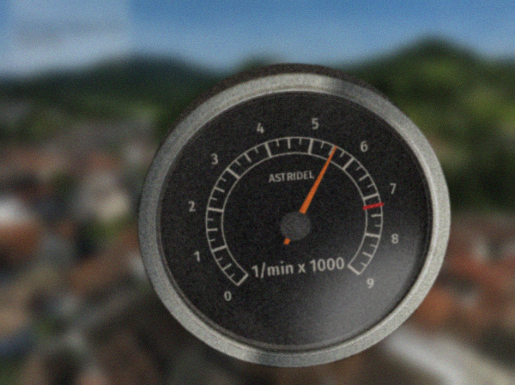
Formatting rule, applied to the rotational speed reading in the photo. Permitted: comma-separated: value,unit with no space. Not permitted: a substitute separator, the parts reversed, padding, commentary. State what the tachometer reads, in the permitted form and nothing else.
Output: 5500,rpm
